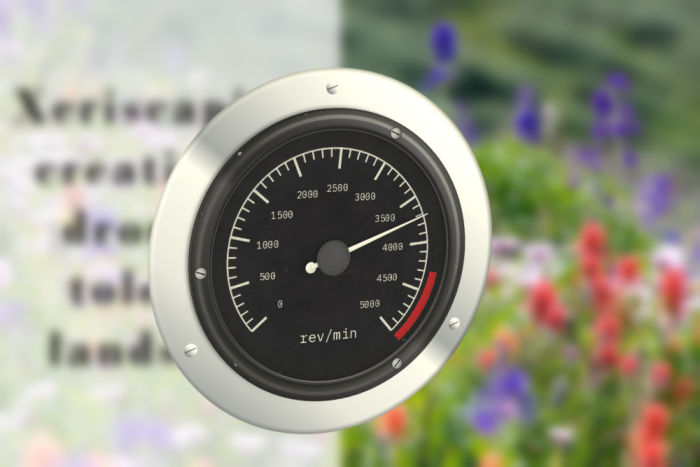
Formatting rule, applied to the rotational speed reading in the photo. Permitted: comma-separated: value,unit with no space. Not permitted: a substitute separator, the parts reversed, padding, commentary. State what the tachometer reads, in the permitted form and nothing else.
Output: 3700,rpm
